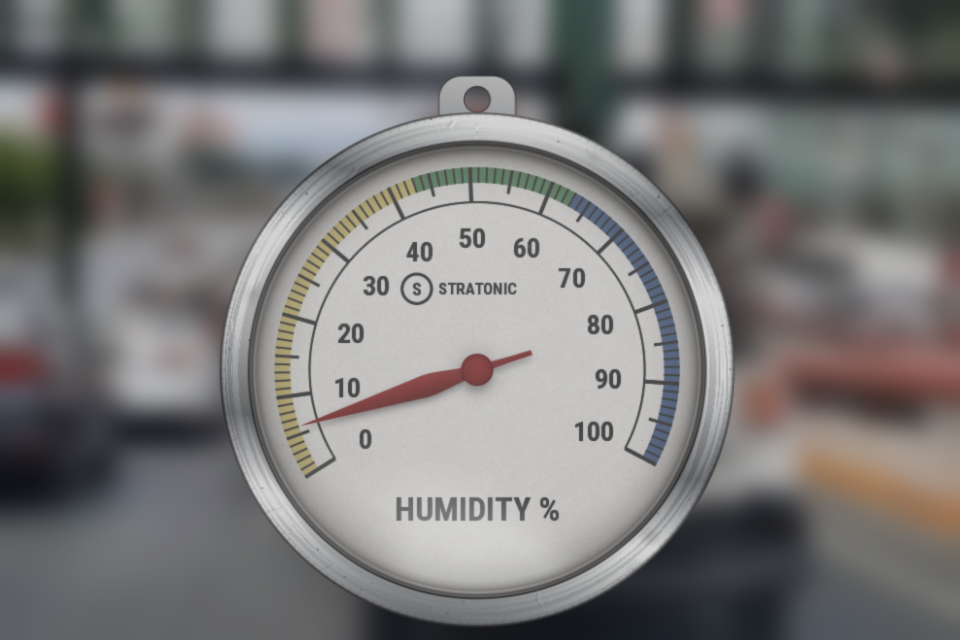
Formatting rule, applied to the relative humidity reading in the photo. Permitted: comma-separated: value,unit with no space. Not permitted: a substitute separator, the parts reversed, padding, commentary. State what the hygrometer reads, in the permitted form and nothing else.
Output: 6,%
